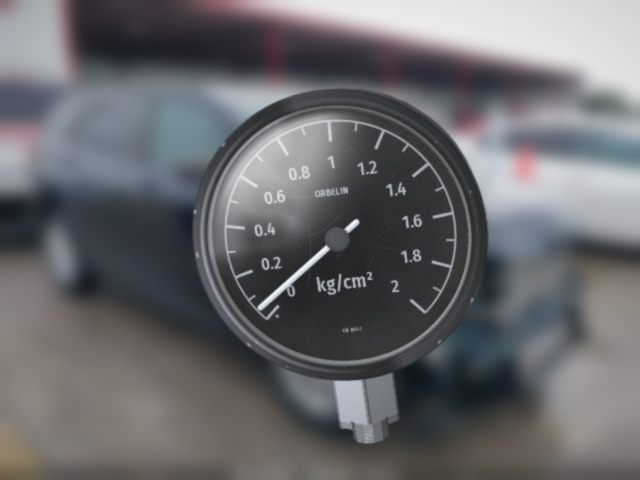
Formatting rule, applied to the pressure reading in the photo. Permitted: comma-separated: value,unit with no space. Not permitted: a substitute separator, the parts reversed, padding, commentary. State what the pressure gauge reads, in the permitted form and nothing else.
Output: 0.05,kg/cm²
